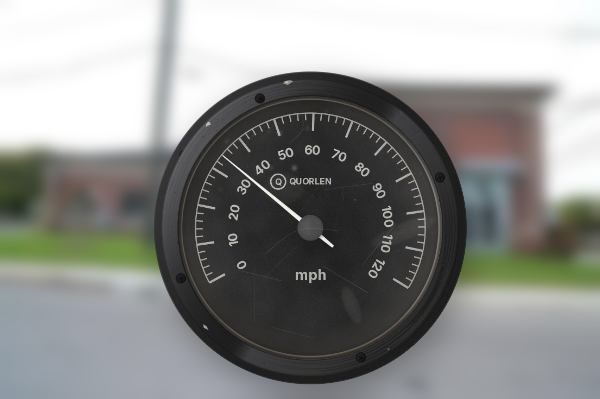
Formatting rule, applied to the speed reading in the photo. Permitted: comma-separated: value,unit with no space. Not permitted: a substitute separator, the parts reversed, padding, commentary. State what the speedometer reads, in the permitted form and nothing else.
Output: 34,mph
